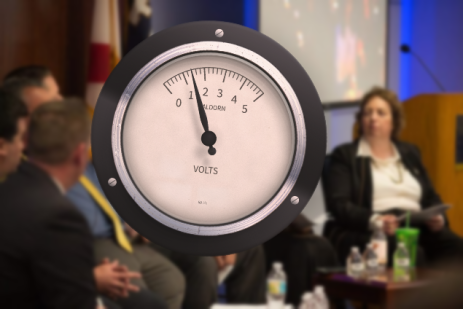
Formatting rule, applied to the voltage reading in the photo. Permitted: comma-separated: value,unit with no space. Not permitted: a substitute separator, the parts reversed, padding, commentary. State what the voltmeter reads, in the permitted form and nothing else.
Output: 1.4,V
